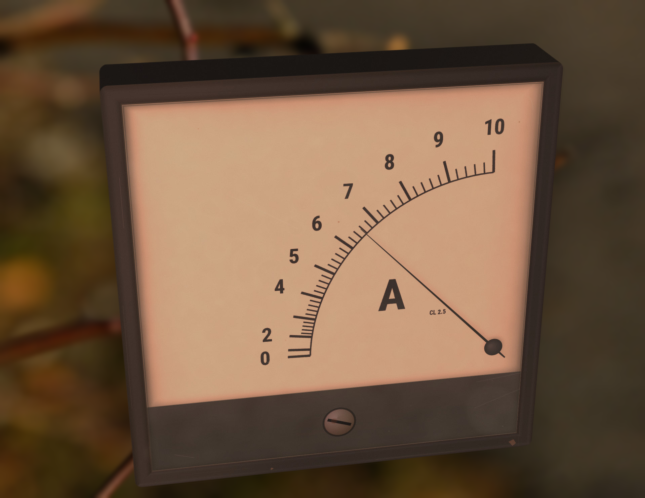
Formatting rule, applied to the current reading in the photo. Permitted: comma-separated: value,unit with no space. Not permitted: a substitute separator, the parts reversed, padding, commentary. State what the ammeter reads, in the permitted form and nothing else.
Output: 6.6,A
